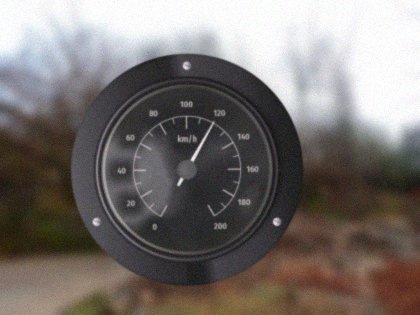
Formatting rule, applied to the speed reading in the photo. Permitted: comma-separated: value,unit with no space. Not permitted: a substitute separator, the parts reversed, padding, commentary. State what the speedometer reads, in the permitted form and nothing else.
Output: 120,km/h
